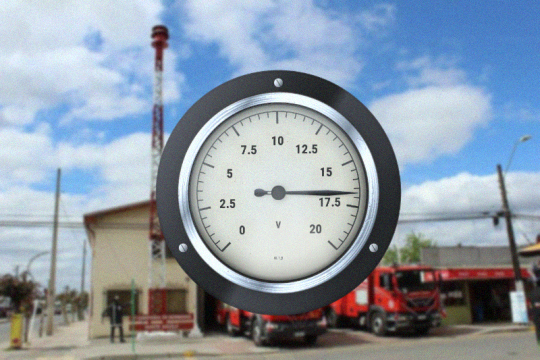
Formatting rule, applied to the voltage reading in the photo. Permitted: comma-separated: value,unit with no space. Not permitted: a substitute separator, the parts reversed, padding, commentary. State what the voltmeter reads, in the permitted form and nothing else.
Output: 16.75,V
